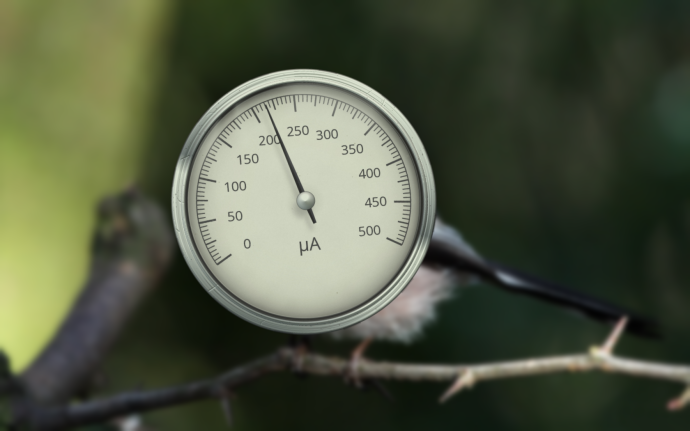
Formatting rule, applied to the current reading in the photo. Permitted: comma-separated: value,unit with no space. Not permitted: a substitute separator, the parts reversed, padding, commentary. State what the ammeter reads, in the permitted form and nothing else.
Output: 215,µA
